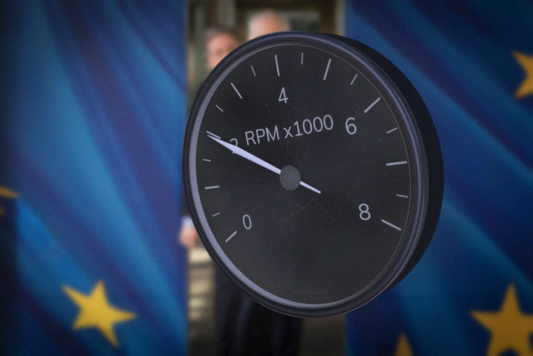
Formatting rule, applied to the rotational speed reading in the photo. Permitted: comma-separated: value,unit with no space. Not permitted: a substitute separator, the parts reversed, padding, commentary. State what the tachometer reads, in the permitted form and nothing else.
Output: 2000,rpm
